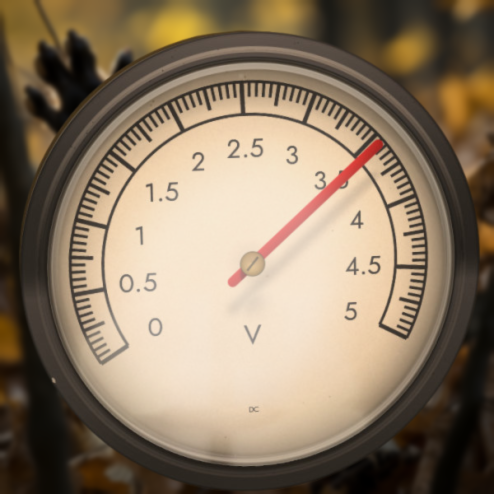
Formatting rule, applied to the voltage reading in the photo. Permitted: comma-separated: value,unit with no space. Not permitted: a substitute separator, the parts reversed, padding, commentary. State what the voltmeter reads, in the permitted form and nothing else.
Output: 3.55,V
